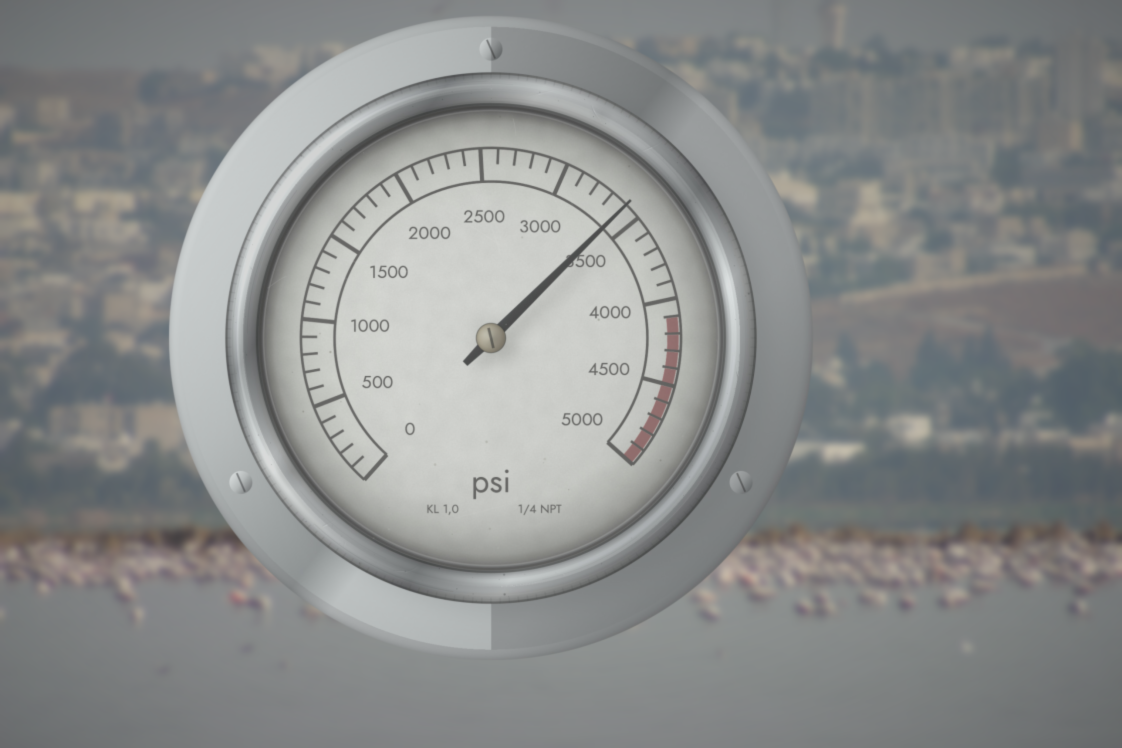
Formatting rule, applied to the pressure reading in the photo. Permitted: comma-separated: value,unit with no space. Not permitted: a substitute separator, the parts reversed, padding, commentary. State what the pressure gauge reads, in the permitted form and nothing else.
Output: 3400,psi
